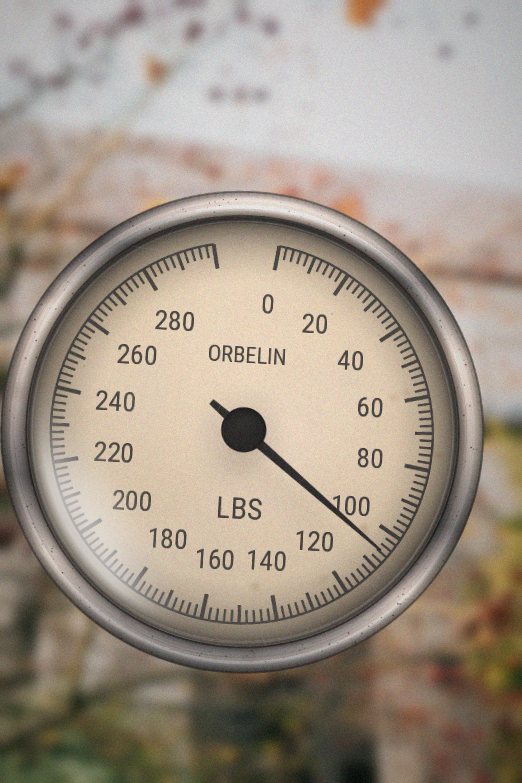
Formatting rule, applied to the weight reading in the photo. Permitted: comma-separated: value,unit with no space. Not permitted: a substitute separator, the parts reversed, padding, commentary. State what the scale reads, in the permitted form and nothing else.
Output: 106,lb
